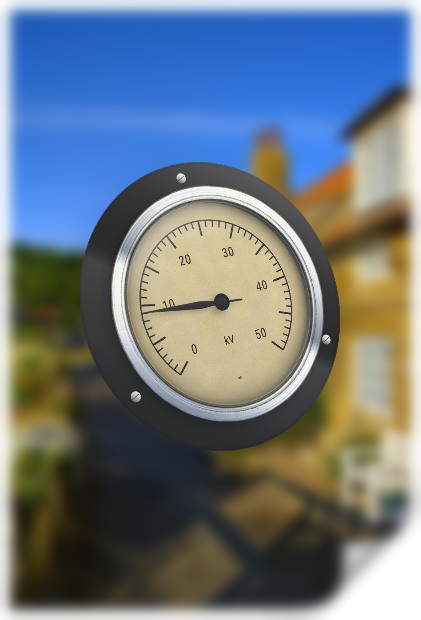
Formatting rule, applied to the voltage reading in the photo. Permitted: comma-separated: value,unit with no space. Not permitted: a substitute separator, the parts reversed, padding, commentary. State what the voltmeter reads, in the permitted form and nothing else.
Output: 9,kV
